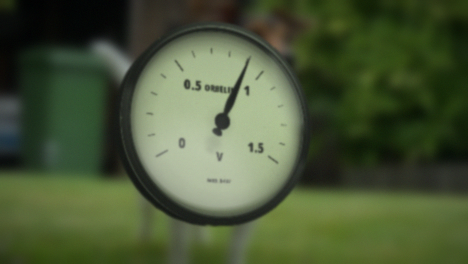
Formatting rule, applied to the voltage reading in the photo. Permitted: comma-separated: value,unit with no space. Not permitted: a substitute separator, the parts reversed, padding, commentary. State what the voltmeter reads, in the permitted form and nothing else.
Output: 0.9,V
